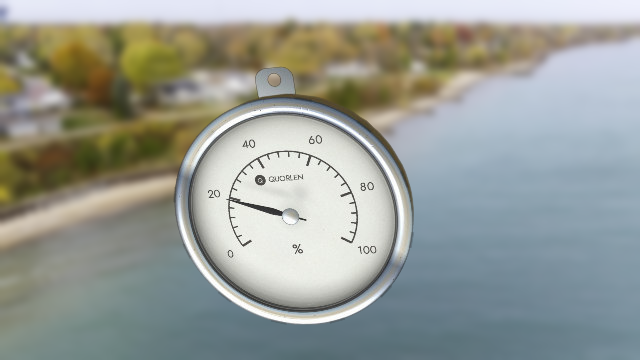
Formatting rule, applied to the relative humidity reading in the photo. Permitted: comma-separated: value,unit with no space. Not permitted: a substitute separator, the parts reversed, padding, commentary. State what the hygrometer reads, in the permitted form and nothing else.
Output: 20,%
